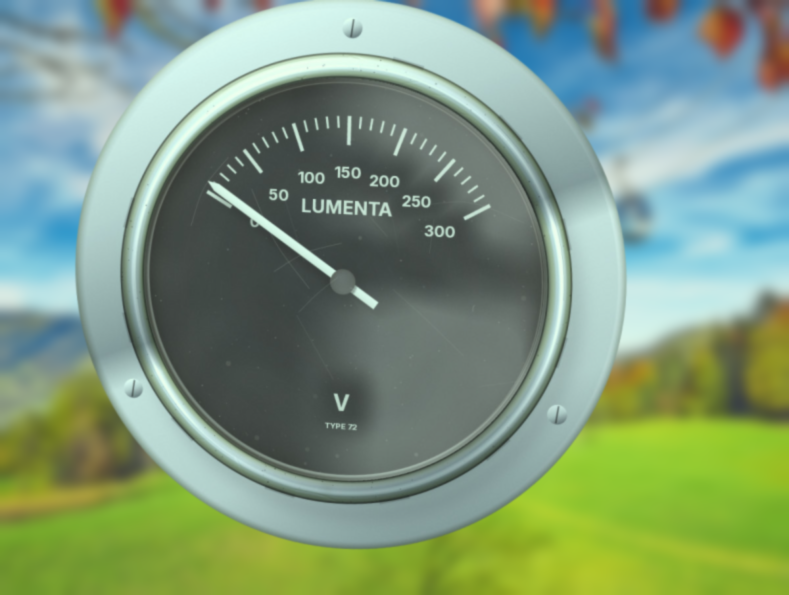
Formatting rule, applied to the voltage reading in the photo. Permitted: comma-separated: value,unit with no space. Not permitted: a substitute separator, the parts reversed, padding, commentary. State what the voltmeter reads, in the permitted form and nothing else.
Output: 10,V
